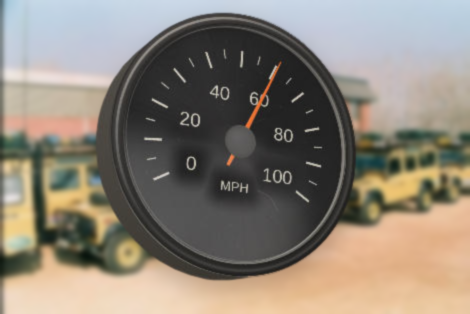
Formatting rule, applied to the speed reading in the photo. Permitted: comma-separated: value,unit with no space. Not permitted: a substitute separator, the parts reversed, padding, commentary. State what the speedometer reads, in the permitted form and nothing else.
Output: 60,mph
